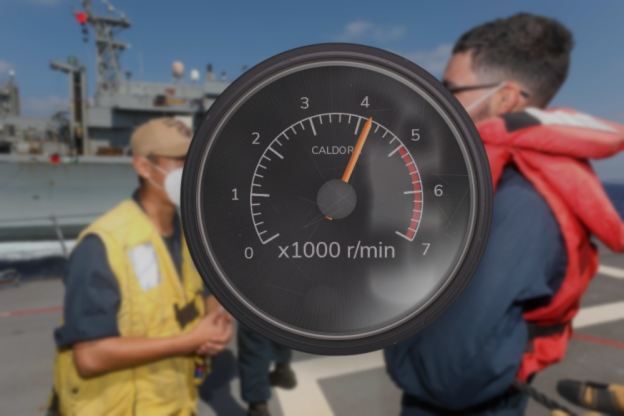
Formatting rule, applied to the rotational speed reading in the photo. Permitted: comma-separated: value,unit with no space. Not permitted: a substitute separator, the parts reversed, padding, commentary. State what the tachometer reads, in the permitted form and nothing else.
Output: 4200,rpm
